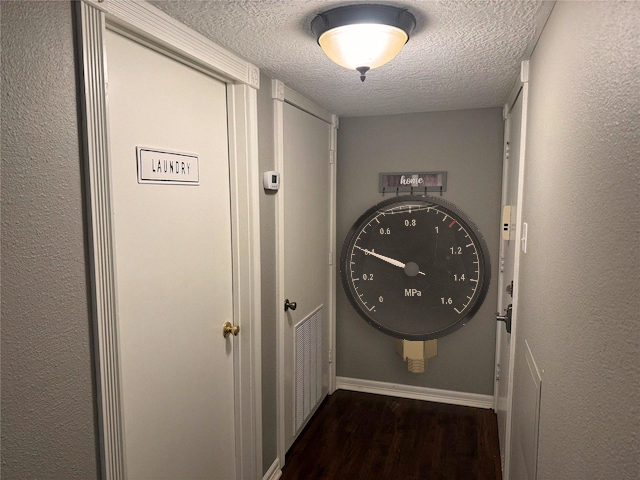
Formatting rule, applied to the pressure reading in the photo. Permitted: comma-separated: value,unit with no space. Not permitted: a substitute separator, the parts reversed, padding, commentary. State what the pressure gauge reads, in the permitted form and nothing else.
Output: 0.4,MPa
